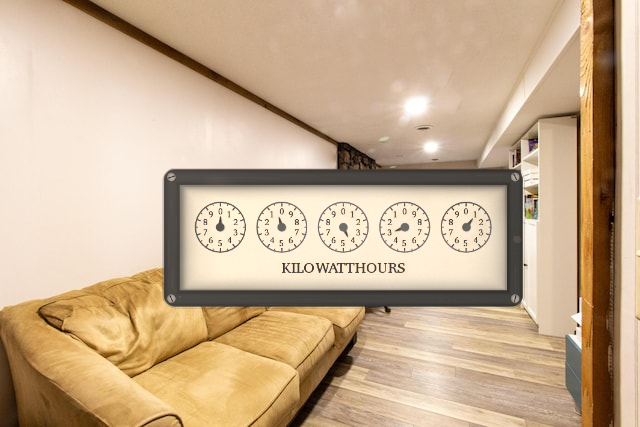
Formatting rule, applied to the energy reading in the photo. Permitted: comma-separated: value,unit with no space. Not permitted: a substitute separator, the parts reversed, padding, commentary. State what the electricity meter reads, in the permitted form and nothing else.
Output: 431,kWh
